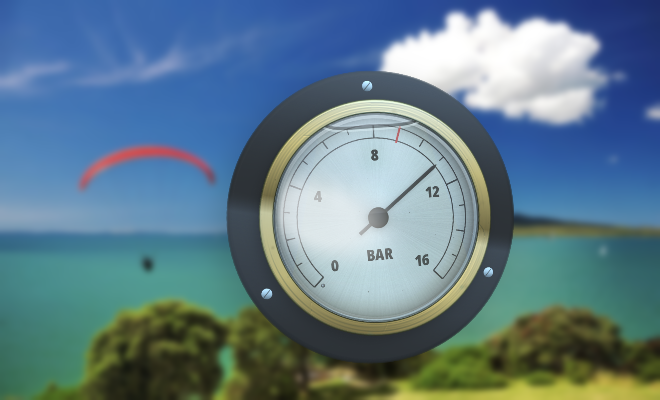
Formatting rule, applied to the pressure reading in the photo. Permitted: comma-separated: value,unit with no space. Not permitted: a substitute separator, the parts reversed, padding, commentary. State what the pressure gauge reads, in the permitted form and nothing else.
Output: 11,bar
